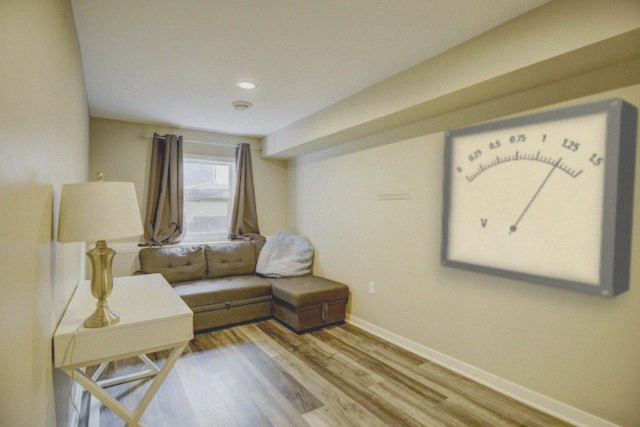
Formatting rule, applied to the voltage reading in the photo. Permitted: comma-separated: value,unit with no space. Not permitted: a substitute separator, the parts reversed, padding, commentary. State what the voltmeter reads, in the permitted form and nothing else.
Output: 1.25,V
